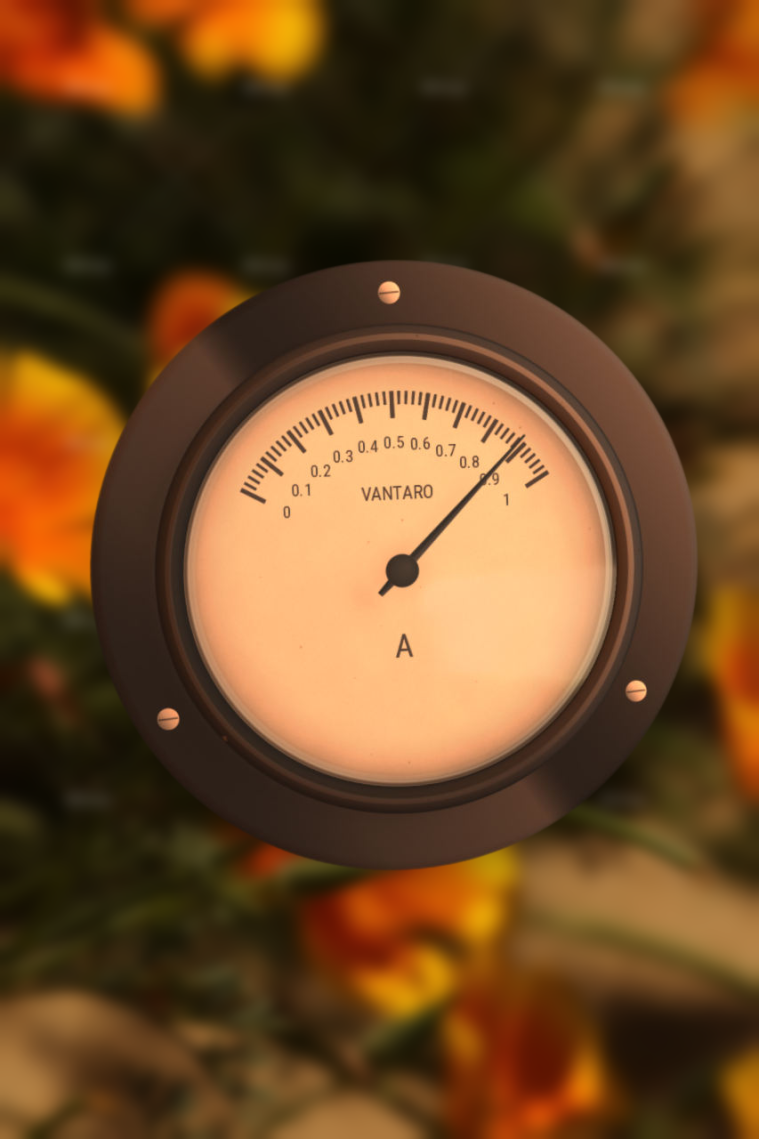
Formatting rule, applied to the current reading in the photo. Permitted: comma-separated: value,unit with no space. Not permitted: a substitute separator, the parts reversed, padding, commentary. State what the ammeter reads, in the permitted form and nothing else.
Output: 0.88,A
